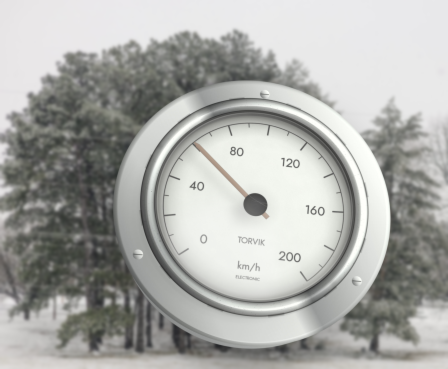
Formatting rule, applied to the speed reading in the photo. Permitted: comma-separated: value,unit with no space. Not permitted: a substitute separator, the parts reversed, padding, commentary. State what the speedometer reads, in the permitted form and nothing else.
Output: 60,km/h
